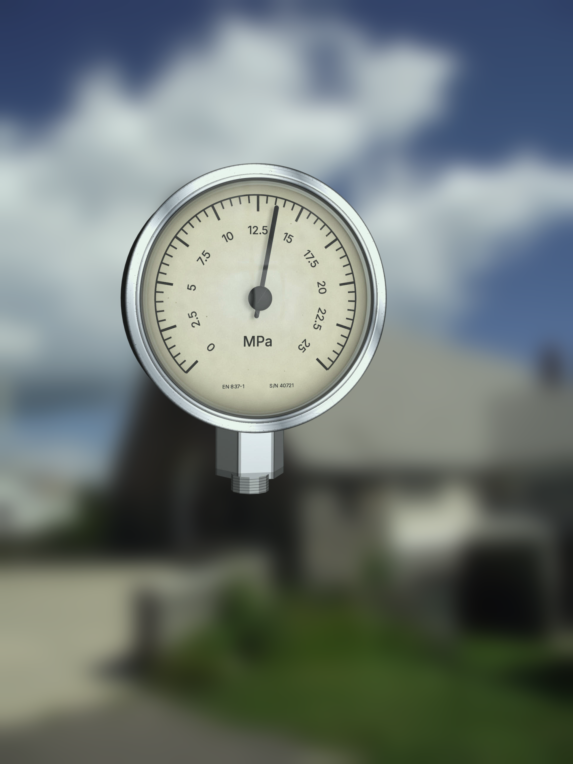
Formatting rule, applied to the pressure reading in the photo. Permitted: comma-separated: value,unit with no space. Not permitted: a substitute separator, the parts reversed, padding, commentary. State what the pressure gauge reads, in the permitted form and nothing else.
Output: 13.5,MPa
